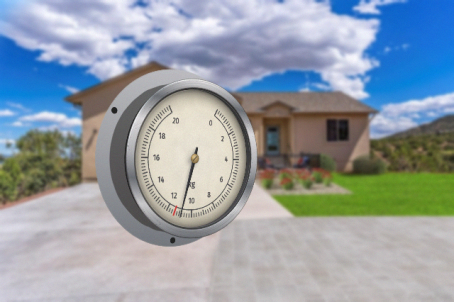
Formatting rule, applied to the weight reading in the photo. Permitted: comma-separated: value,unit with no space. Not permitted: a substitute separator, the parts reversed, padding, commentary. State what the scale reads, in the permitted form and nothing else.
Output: 11,kg
